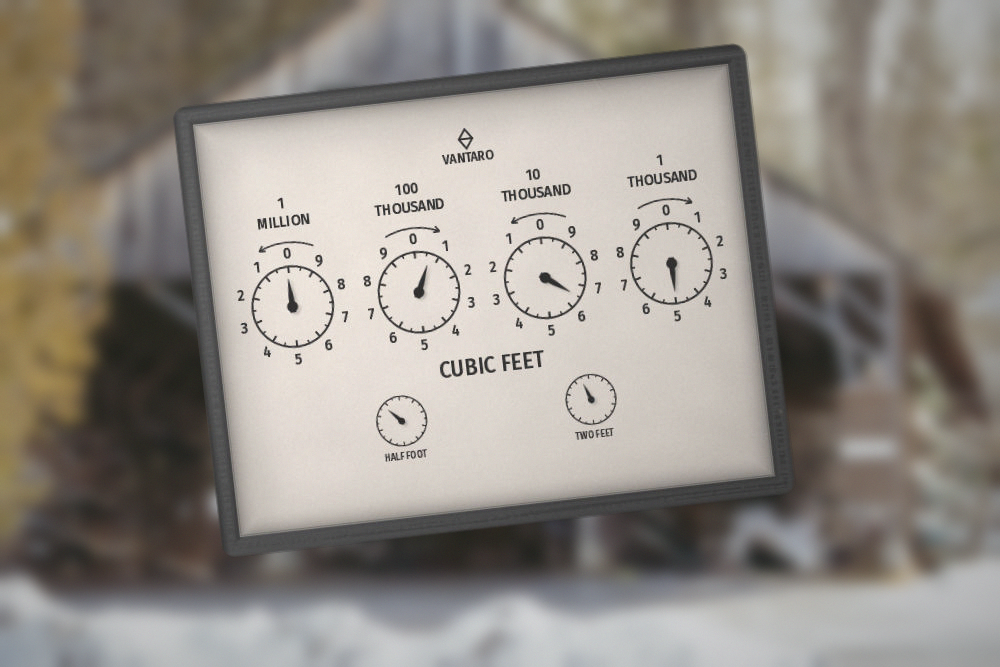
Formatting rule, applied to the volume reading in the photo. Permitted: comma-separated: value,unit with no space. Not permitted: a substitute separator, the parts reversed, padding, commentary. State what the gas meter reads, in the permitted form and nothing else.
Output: 6500,ft³
